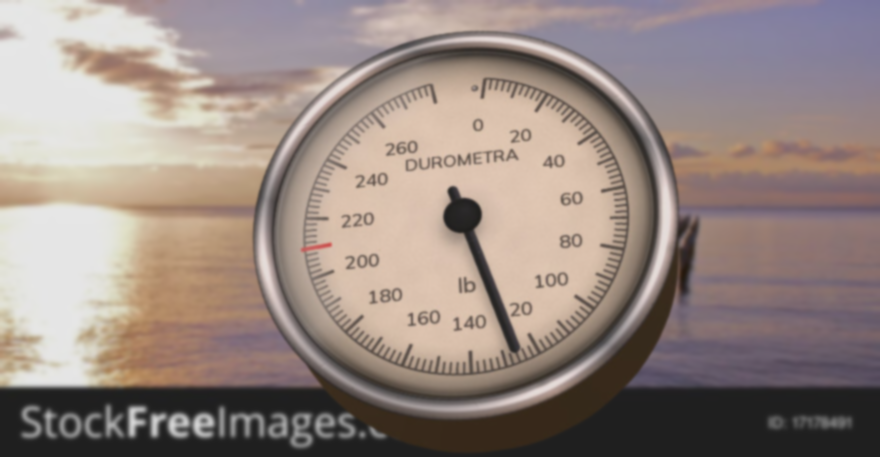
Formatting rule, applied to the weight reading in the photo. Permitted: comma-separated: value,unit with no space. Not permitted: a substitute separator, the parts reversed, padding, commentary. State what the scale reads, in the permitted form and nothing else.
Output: 126,lb
